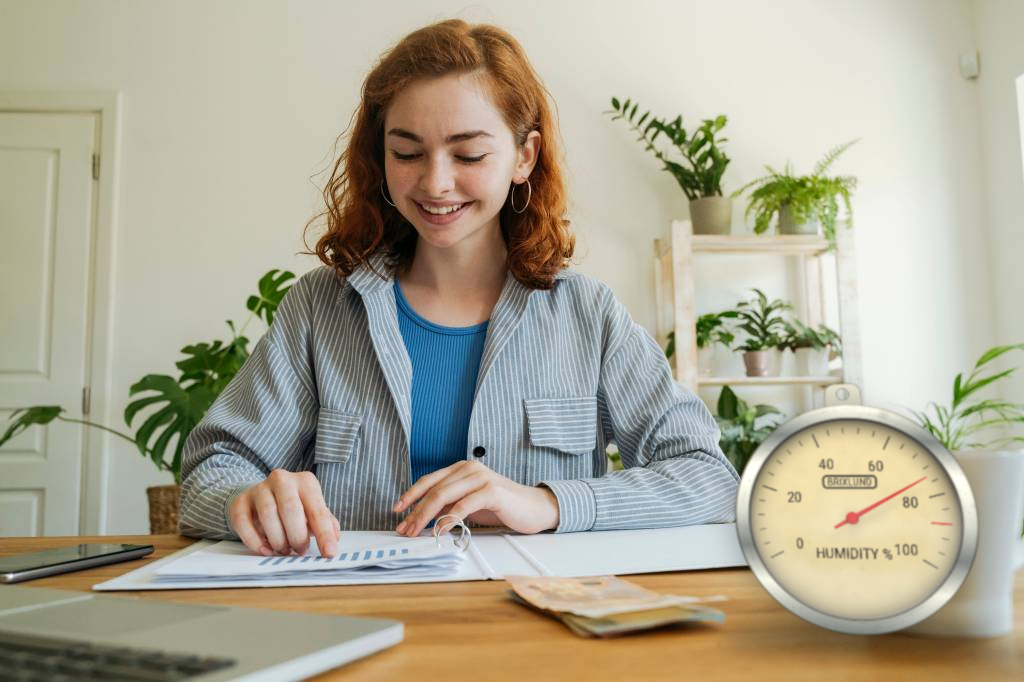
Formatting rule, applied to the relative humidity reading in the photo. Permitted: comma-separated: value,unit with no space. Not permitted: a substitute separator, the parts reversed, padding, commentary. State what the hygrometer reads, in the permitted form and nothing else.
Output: 74,%
